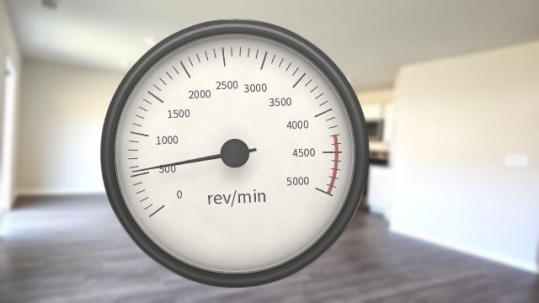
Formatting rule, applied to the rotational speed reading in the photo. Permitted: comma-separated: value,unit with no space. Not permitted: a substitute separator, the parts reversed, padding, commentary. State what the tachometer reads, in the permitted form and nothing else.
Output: 550,rpm
